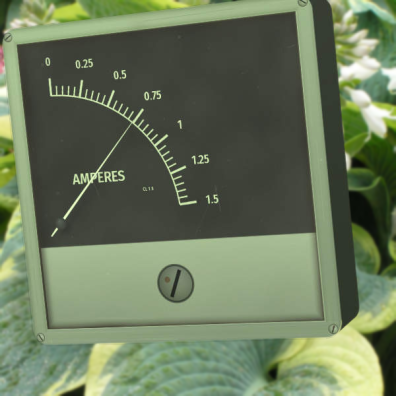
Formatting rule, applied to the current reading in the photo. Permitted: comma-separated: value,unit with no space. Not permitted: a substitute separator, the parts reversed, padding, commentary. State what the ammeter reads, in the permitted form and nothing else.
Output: 0.75,A
